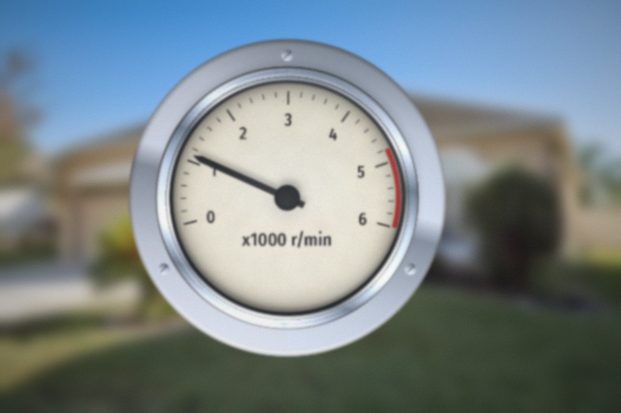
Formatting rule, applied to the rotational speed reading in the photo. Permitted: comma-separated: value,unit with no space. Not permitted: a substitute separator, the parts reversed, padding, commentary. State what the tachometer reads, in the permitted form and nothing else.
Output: 1100,rpm
